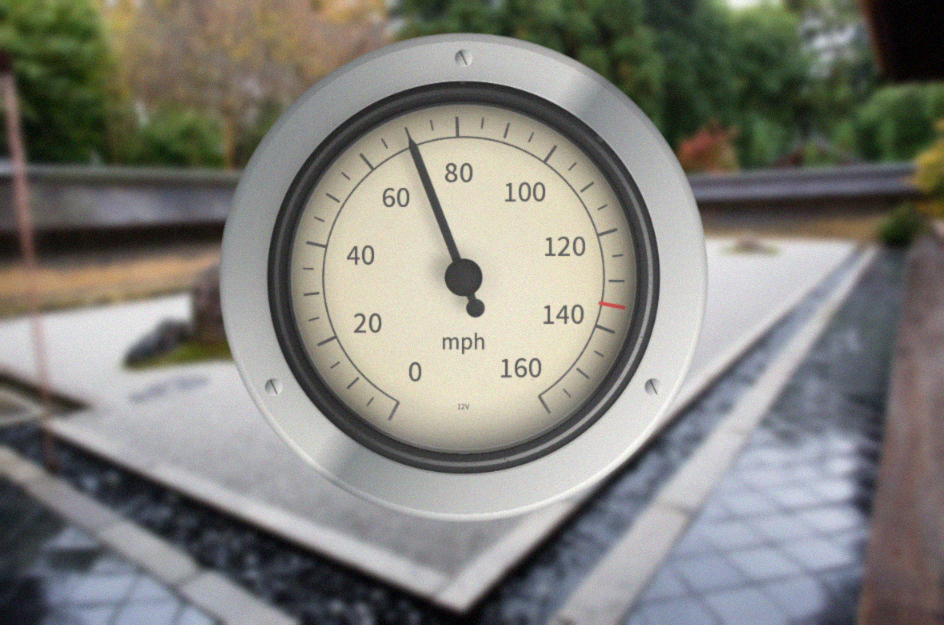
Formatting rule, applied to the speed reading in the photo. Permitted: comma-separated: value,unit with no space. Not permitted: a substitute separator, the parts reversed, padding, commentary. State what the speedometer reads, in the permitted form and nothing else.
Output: 70,mph
